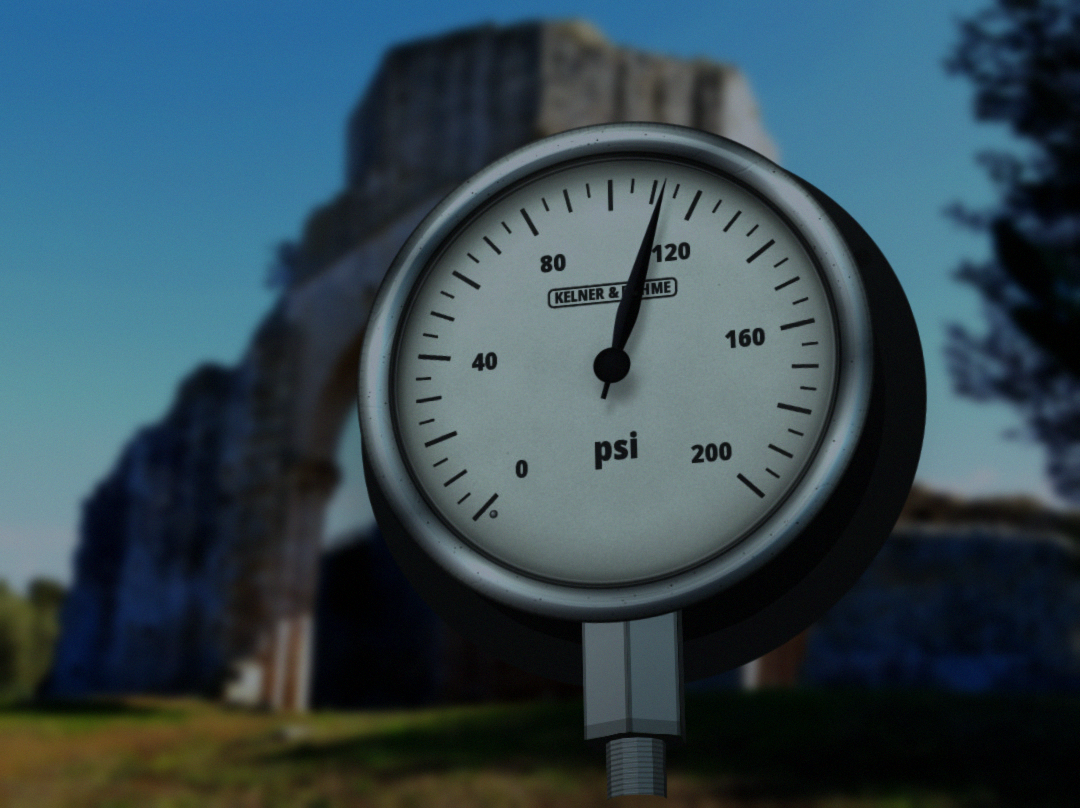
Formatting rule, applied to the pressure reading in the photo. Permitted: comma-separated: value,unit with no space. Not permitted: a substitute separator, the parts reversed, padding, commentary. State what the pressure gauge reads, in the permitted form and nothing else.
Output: 112.5,psi
